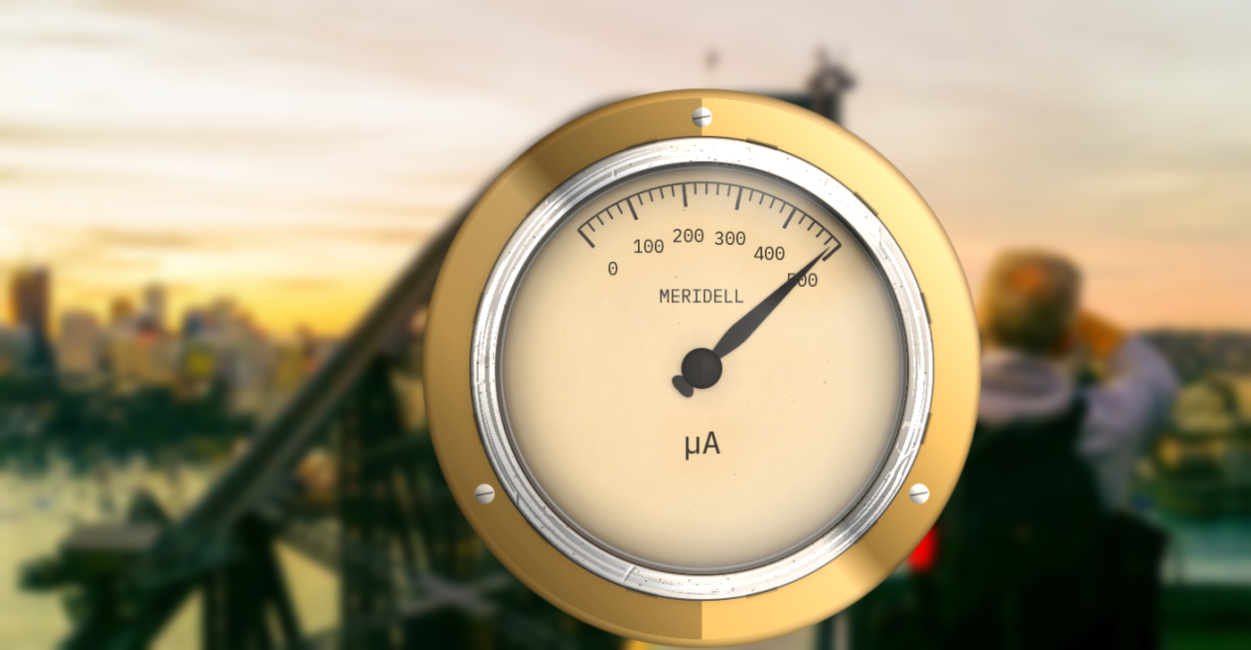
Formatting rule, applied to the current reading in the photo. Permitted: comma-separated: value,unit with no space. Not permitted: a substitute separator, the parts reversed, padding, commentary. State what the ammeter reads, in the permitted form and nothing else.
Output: 490,µA
